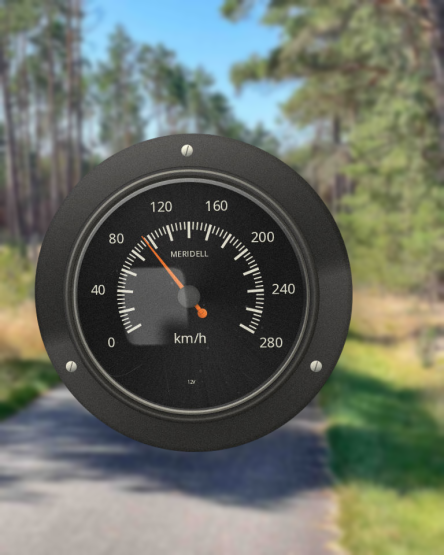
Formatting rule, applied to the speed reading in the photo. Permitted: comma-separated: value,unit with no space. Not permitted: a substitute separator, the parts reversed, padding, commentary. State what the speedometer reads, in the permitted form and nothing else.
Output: 96,km/h
